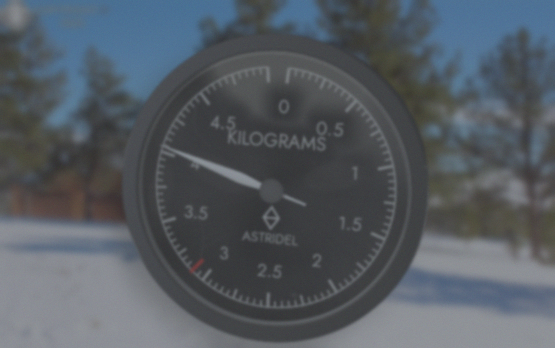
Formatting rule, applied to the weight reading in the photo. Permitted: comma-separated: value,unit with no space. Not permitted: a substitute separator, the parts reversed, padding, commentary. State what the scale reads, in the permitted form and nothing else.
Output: 4.05,kg
